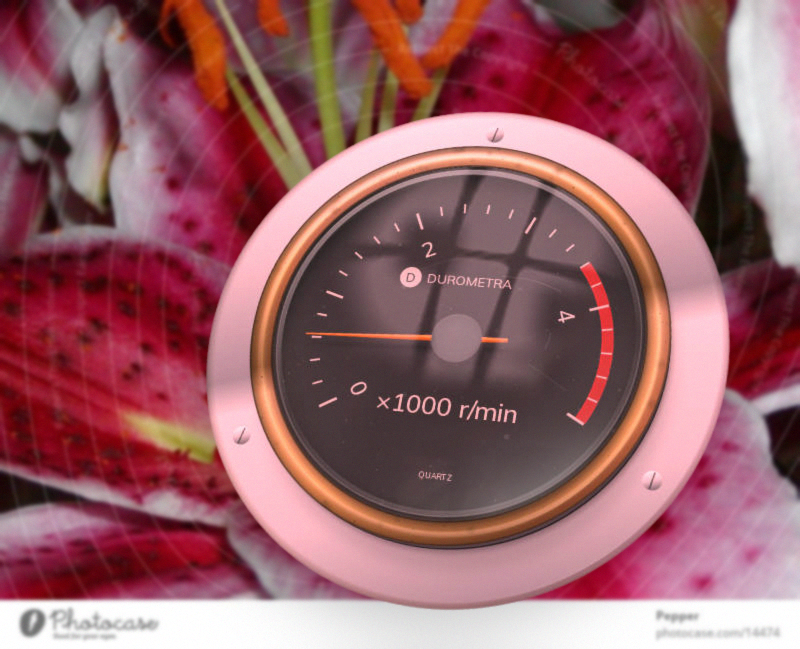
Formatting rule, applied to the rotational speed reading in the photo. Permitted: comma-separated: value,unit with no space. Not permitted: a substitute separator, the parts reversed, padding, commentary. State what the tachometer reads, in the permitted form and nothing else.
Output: 600,rpm
